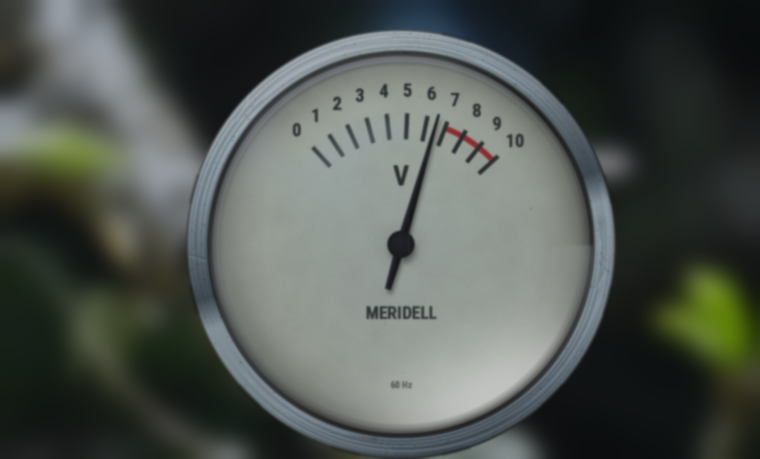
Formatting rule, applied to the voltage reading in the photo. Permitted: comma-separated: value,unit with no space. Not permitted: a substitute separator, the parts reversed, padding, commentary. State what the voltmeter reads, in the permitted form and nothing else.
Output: 6.5,V
